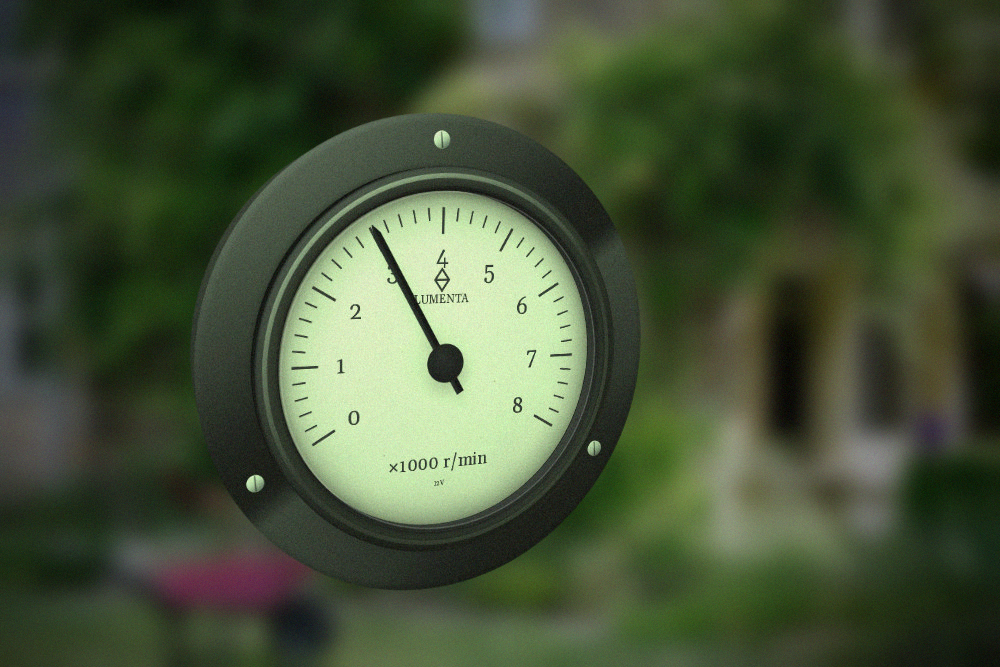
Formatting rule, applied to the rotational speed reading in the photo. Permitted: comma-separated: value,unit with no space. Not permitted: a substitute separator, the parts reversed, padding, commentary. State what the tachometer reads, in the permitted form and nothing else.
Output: 3000,rpm
